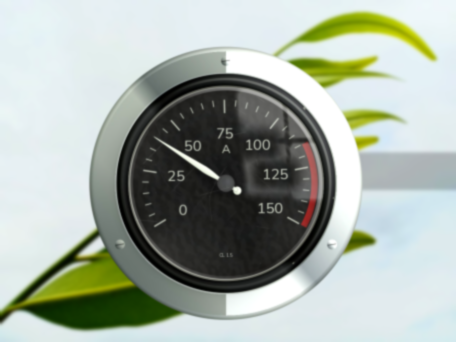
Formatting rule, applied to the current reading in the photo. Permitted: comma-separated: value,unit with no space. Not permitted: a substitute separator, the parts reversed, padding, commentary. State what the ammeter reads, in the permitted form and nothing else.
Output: 40,A
